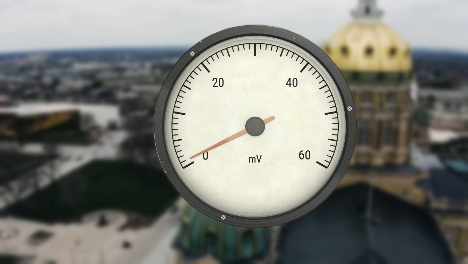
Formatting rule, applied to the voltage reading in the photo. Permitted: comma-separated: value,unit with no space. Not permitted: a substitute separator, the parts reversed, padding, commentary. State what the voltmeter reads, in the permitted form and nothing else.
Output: 1,mV
